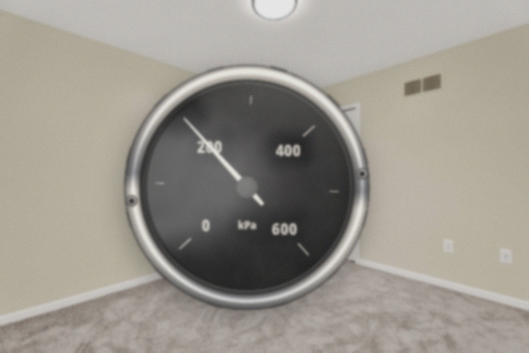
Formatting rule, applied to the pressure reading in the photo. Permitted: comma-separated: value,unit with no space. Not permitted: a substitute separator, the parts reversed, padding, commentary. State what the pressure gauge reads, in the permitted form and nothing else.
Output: 200,kPa
